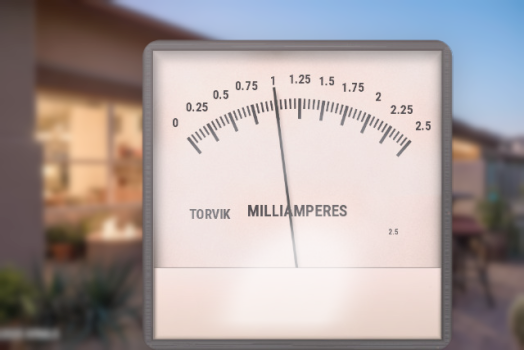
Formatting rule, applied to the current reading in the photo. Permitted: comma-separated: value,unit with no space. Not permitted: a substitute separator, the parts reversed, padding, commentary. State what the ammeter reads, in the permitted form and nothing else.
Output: 1,mA
